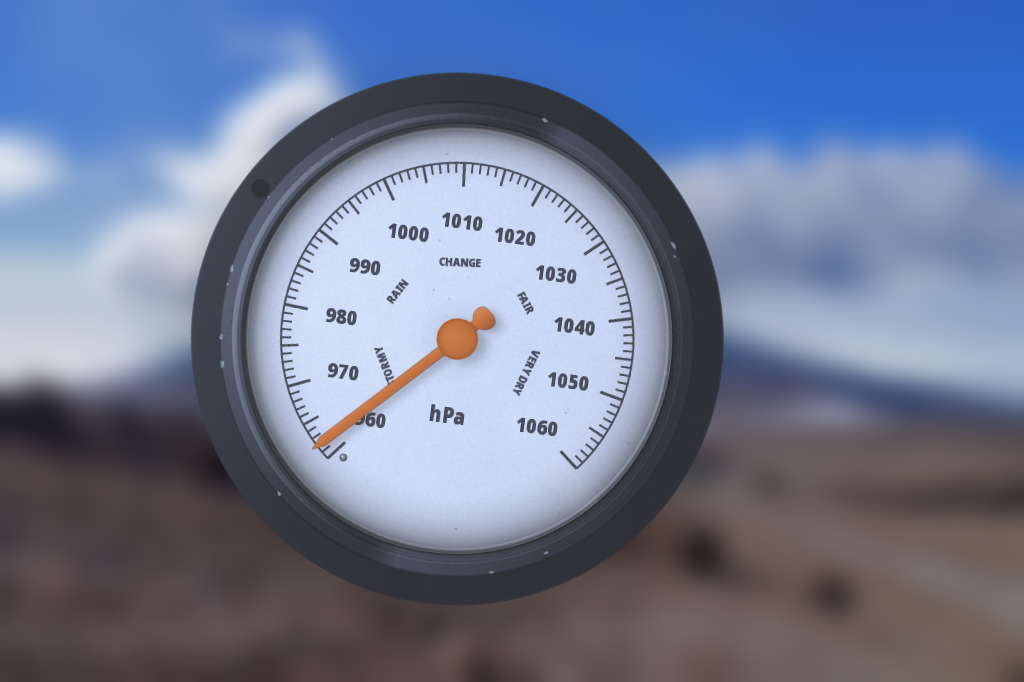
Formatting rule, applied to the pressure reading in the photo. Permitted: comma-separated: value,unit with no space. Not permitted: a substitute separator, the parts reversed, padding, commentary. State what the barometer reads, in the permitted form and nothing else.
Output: 962,hPa
